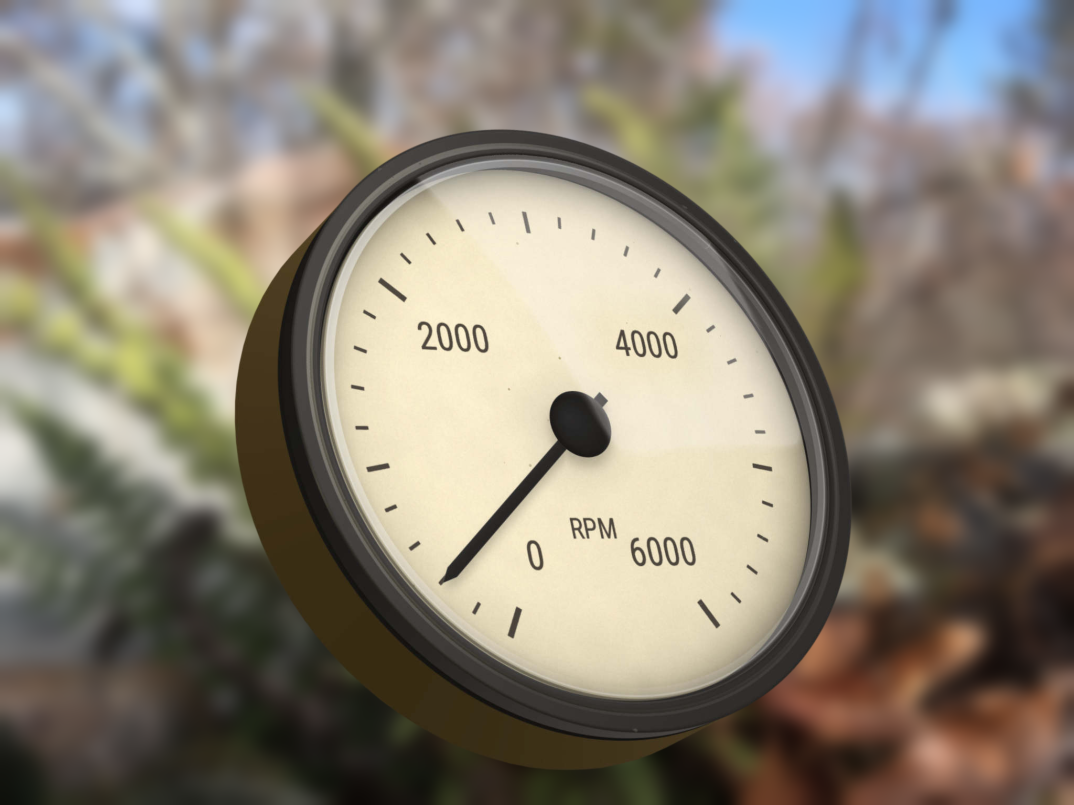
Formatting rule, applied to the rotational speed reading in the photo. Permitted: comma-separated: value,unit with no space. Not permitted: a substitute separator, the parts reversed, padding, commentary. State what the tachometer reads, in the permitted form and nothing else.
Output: 400,rpm
